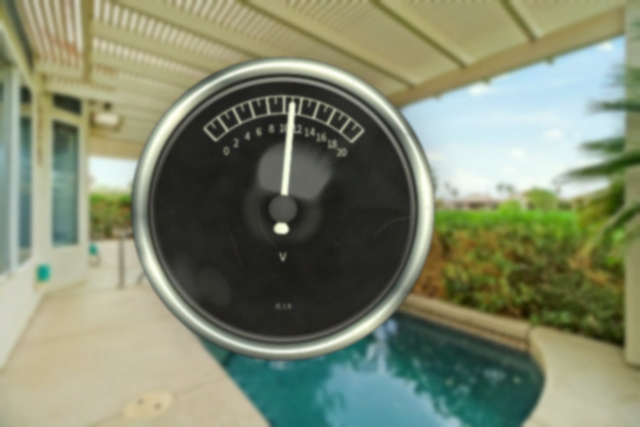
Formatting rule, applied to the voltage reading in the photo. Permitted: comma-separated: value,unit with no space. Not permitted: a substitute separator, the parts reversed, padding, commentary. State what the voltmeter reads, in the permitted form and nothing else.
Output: 11,V
